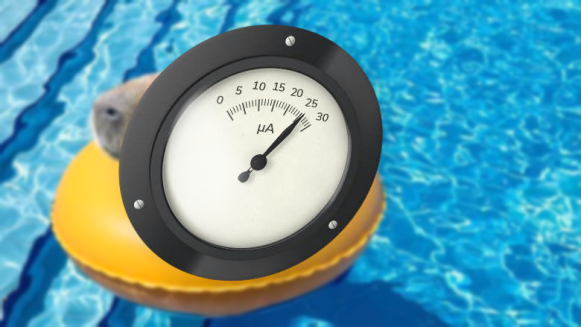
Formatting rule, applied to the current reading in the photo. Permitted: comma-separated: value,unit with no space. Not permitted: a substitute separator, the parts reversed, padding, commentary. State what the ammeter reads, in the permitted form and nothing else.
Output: 25,µA
